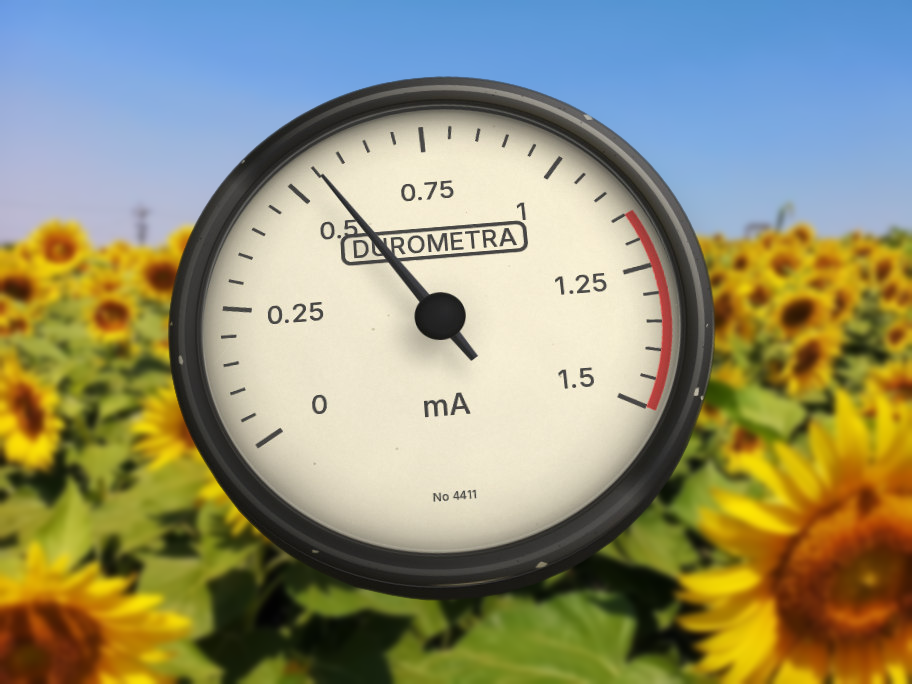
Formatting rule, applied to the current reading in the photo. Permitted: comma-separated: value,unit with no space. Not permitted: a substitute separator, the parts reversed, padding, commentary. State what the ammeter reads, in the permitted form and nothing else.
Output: 0.55,mA
